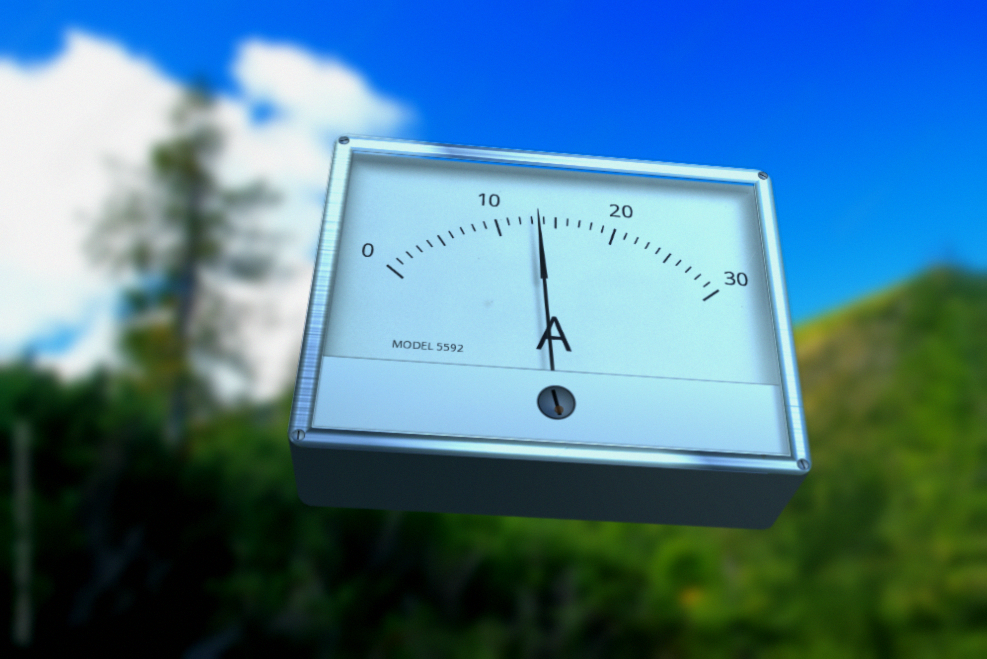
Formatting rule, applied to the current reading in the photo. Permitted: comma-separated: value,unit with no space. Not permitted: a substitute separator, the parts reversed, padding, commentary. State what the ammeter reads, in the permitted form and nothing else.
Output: 13.5,A
